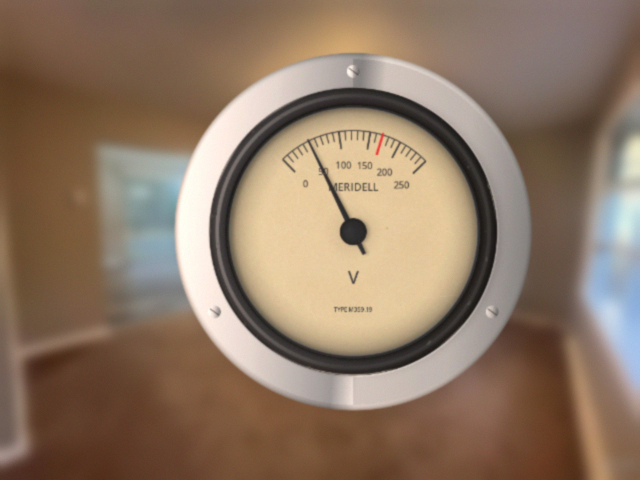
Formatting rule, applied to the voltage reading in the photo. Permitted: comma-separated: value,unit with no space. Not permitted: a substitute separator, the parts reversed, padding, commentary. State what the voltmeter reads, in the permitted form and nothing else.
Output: 50,V
